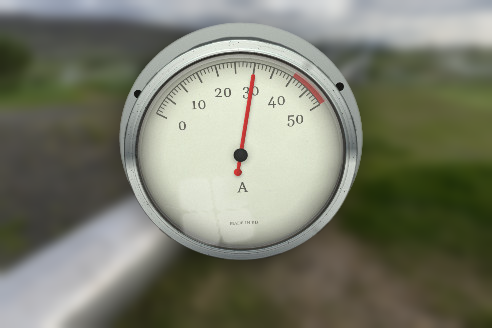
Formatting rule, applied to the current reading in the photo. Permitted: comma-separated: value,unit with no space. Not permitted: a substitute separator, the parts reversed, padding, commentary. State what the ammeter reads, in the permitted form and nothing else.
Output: 30,A
